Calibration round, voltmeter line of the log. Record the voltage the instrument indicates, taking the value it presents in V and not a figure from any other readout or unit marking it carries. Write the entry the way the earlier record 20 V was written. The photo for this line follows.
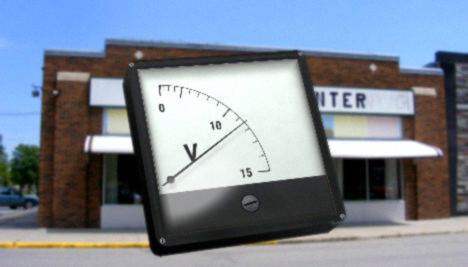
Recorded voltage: 11.5 V
